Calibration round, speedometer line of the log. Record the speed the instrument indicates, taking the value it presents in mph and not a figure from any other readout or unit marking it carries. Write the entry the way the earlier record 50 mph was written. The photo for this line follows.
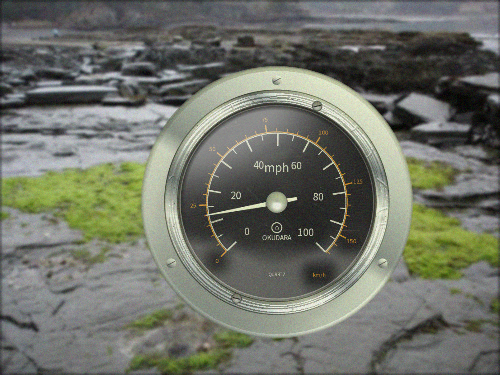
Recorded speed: 12.5 mph
